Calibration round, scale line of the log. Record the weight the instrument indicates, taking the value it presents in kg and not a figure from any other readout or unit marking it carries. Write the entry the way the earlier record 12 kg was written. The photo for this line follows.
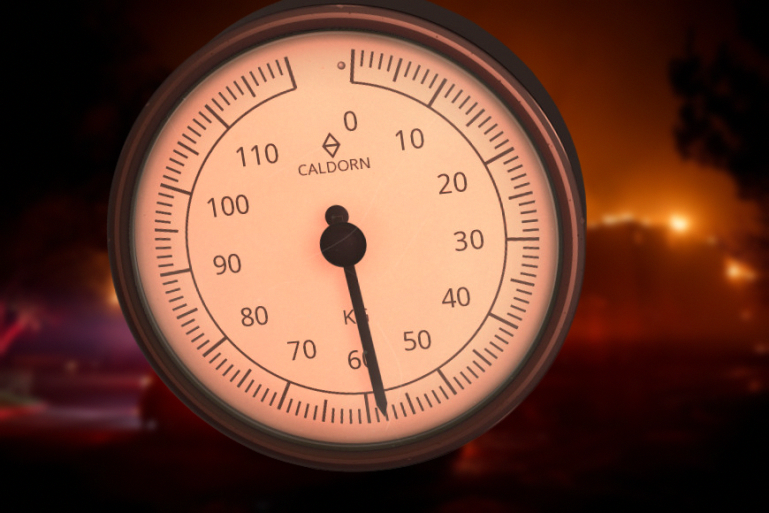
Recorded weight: 58 kg
